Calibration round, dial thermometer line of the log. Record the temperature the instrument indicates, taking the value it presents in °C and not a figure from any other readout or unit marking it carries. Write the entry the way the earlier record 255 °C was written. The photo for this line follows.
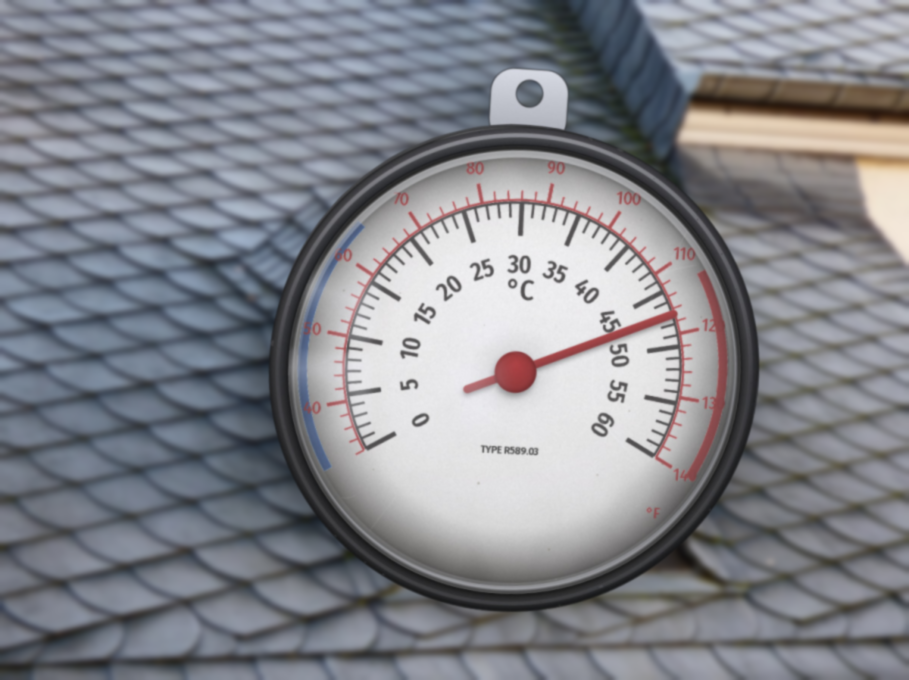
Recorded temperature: 47 °C
